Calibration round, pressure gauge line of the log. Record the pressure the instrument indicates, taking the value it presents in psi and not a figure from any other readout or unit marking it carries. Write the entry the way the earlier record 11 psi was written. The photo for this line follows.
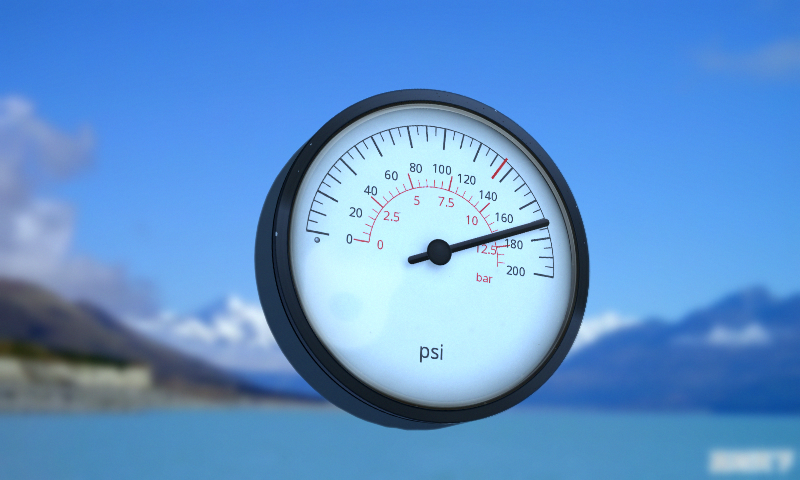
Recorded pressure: 172.5 psi
